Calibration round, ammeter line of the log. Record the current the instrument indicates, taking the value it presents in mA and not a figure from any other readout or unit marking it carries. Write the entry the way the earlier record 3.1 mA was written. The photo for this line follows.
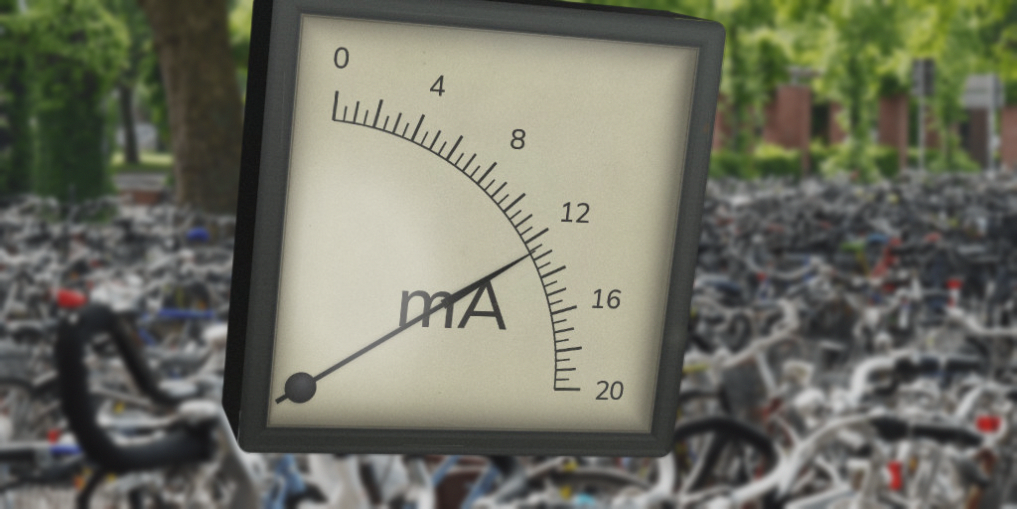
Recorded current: 12.5 mA
